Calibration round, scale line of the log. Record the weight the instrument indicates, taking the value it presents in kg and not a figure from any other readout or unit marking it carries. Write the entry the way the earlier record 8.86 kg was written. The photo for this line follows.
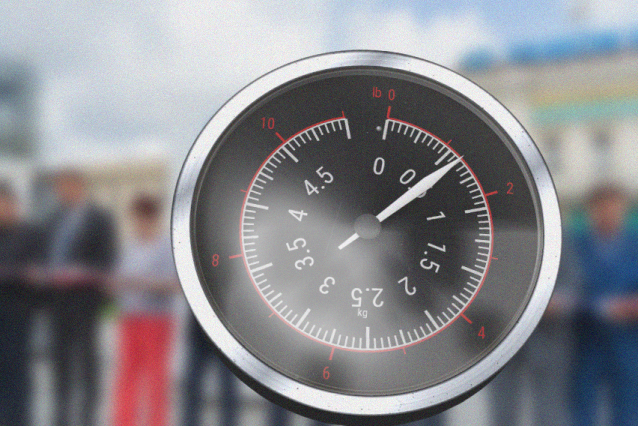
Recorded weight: 0.6 kg
